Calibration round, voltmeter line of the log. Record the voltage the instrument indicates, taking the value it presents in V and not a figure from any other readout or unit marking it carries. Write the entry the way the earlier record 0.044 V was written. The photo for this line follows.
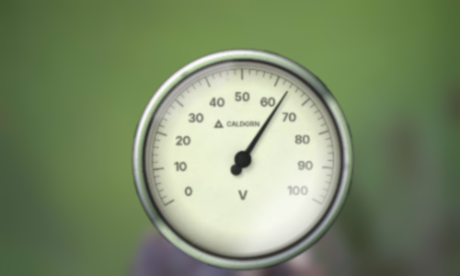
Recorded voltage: 64 V
